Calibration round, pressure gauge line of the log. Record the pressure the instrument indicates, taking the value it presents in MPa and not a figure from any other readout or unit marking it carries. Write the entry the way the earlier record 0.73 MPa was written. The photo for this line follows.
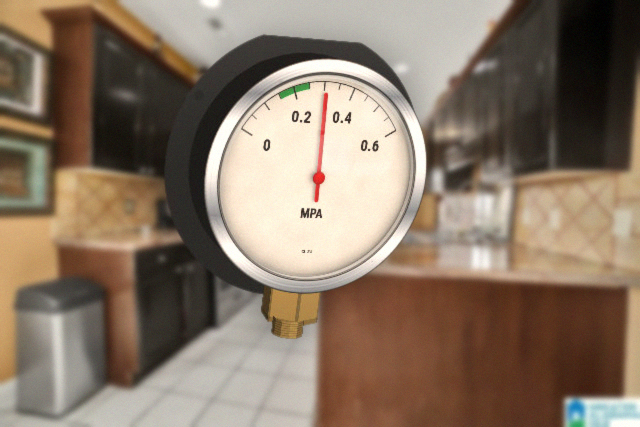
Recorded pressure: 0.3 MPa
